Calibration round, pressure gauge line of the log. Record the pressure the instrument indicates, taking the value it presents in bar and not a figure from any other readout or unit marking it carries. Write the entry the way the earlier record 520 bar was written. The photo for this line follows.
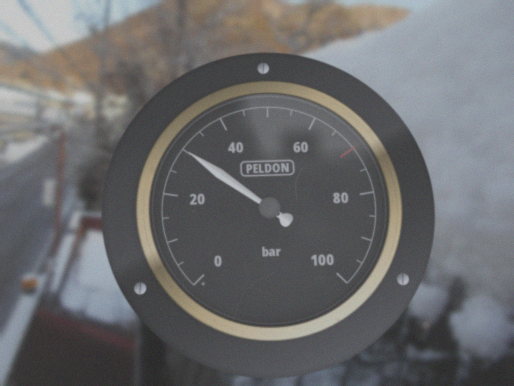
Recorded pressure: 30 bar
